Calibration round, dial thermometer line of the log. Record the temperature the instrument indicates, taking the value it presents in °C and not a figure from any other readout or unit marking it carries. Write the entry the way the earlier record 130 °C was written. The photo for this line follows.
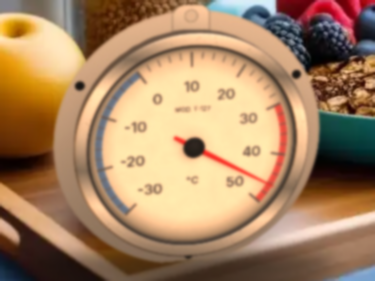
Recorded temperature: 46 °C
